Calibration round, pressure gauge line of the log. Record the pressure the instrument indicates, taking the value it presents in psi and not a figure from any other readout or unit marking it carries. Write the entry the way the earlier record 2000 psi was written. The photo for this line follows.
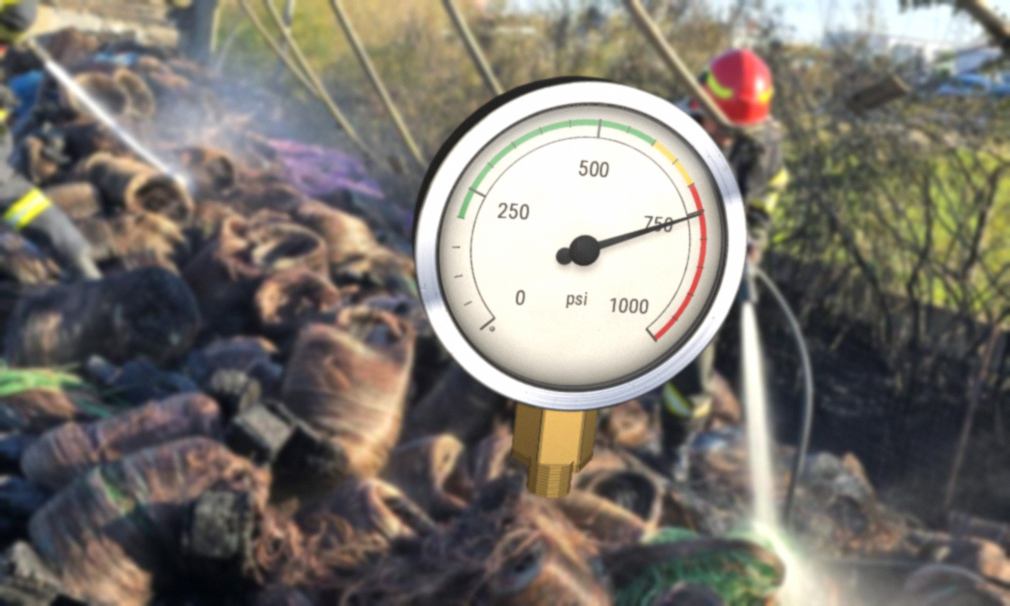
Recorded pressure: 750 psi
